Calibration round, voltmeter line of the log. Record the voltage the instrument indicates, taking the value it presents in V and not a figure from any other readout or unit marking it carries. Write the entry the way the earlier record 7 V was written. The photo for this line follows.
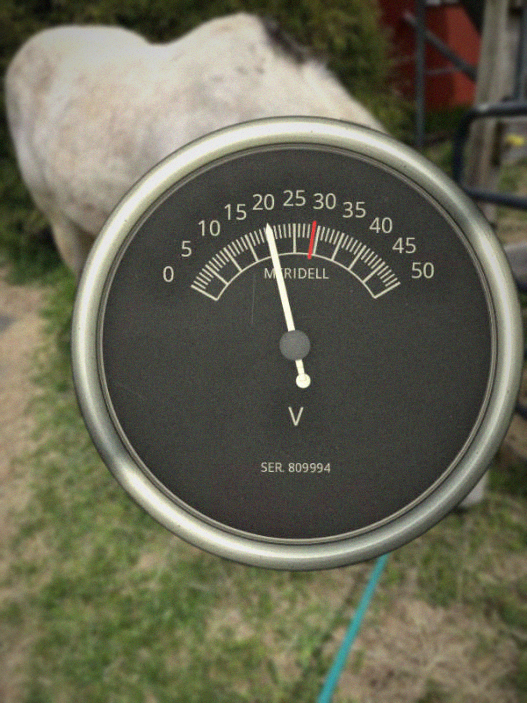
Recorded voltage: 20 V
